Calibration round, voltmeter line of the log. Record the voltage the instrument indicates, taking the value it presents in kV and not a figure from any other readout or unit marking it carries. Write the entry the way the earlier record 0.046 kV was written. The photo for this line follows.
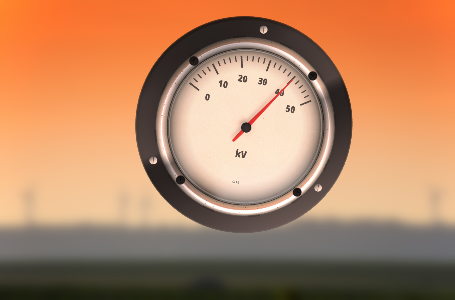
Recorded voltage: 40 kV
